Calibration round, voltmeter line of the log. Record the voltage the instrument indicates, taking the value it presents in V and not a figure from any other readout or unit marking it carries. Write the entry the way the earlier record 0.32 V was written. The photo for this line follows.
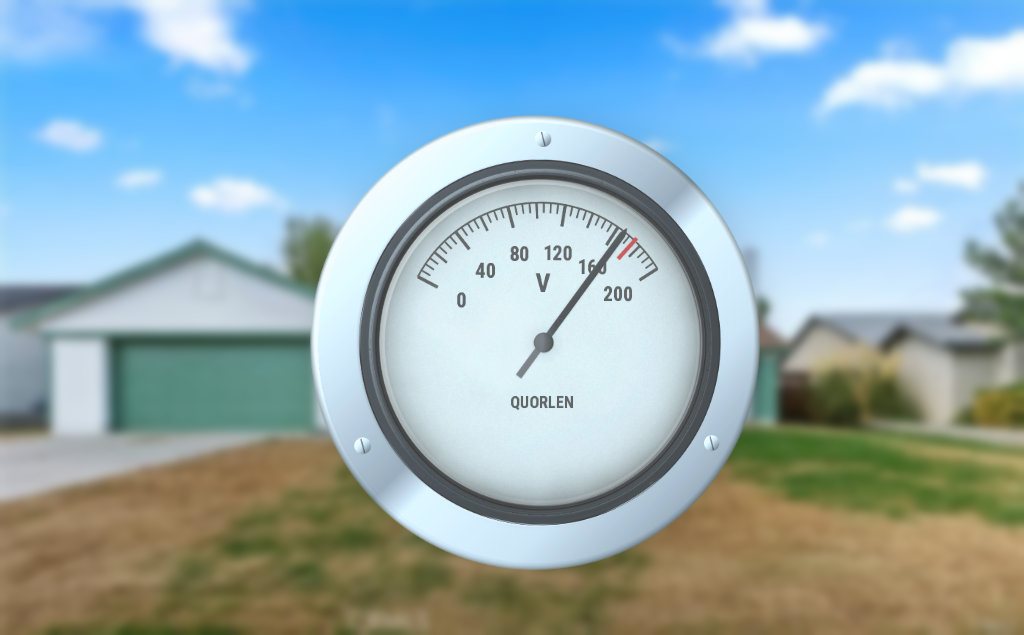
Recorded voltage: 165 V
